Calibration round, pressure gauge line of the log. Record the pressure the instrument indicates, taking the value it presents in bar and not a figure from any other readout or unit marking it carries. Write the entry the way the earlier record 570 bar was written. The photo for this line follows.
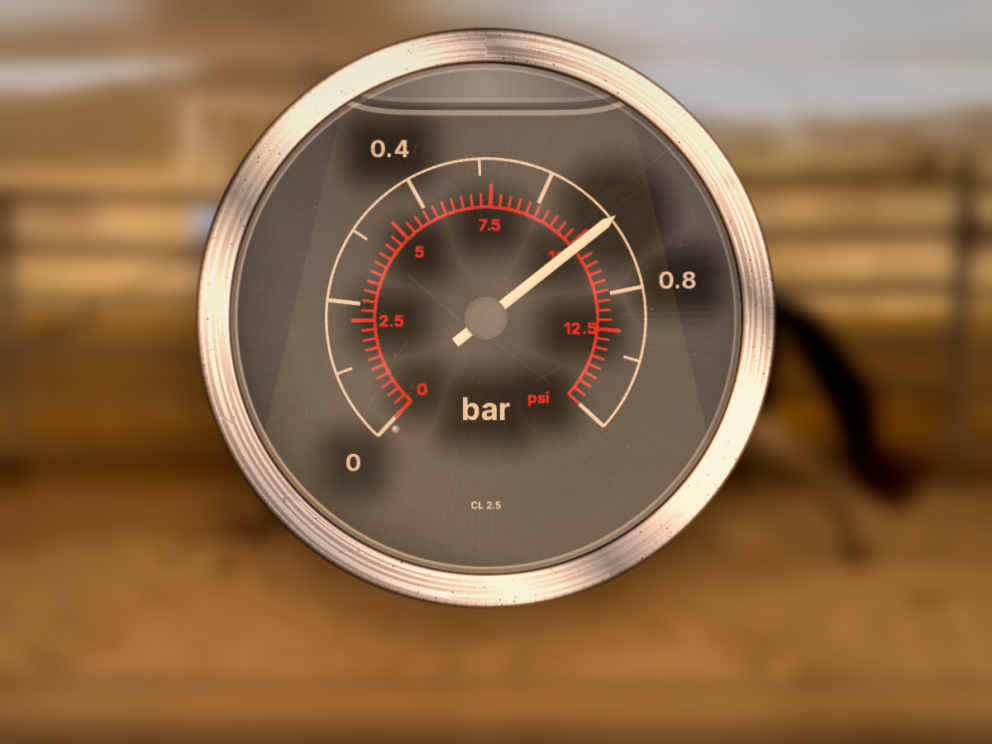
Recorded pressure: 0.7 bar
